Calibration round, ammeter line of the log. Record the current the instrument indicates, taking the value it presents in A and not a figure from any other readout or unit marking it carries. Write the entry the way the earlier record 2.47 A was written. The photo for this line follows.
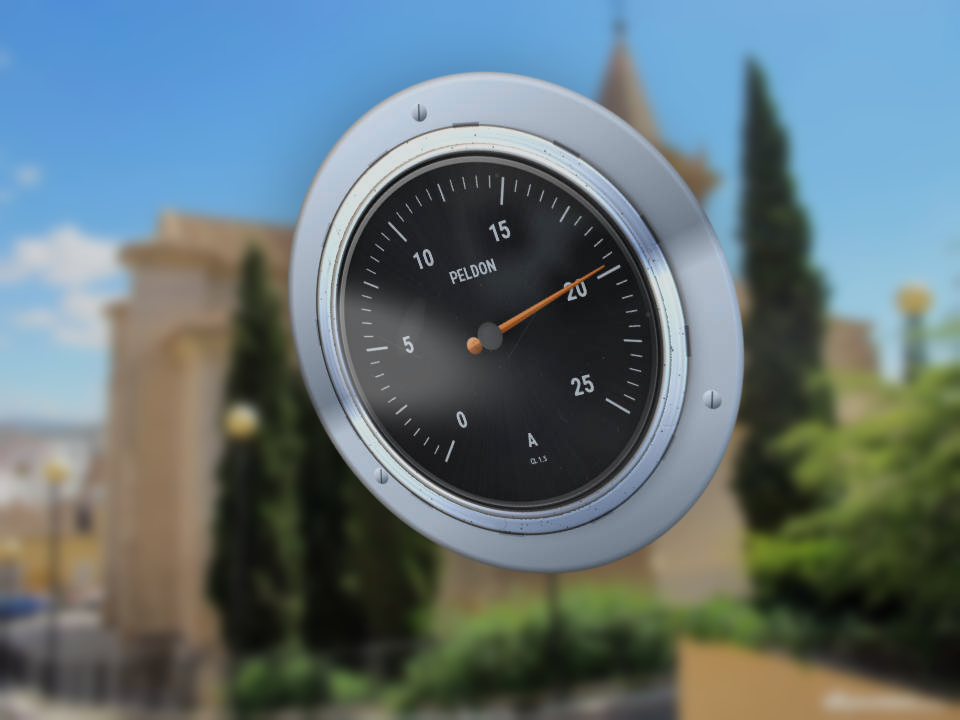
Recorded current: 19.75 A
